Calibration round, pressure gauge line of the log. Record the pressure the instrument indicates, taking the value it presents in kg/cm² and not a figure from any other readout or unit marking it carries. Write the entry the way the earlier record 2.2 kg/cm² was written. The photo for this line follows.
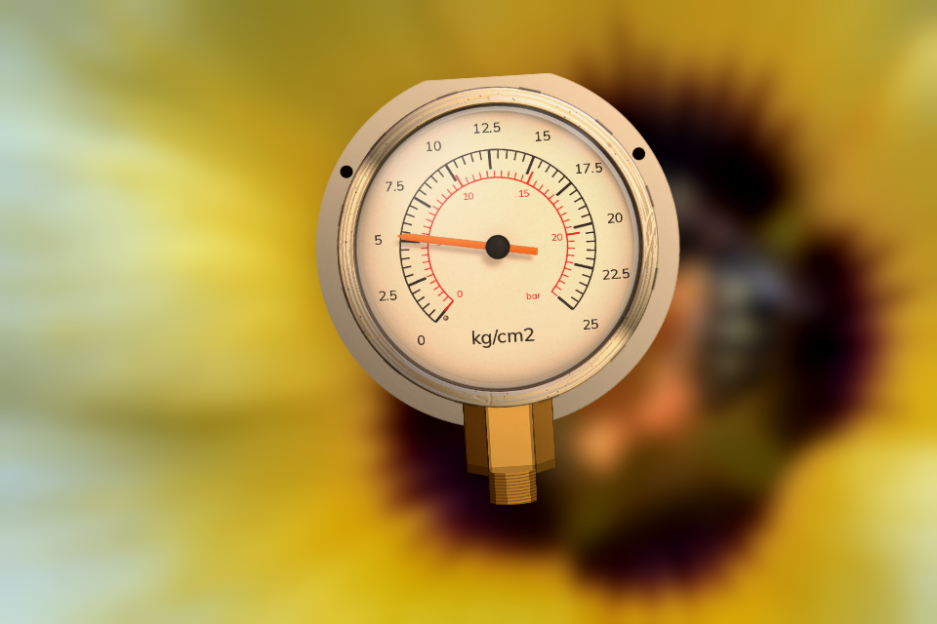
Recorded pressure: 5.25 kg/cm²
